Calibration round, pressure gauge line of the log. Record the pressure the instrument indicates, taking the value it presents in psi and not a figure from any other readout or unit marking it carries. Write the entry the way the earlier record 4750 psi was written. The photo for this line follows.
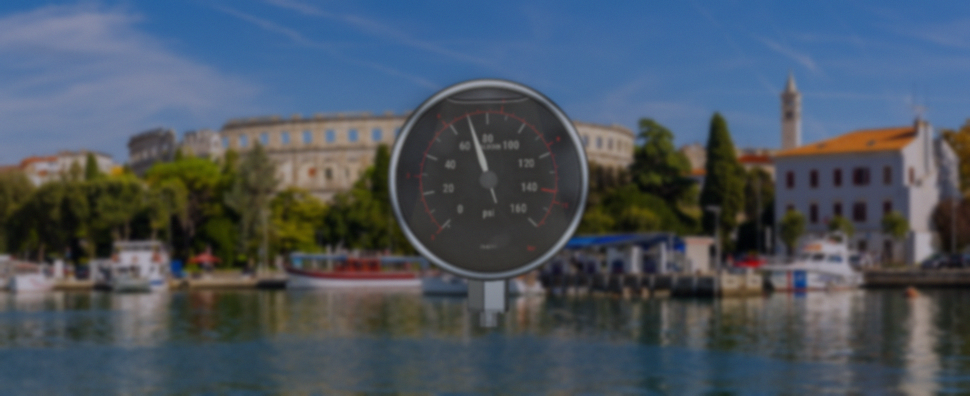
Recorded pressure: 70 psi
